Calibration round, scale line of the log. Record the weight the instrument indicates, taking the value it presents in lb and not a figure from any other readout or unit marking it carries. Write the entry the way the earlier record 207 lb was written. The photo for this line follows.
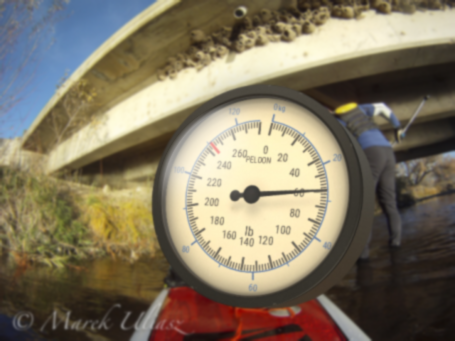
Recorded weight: 60 lb
